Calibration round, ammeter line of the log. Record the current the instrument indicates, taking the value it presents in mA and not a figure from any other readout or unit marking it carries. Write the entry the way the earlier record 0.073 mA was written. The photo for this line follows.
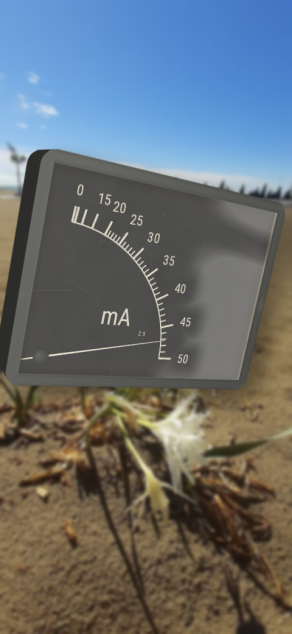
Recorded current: 47 mA
